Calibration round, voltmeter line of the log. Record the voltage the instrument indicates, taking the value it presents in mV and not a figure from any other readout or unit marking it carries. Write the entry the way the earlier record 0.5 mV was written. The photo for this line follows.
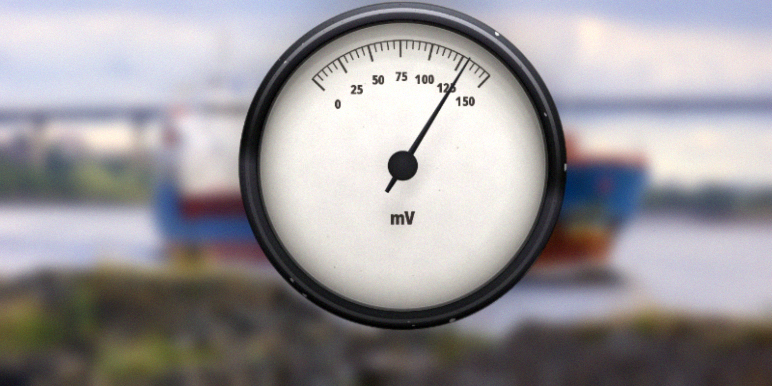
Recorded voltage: 130 mV
